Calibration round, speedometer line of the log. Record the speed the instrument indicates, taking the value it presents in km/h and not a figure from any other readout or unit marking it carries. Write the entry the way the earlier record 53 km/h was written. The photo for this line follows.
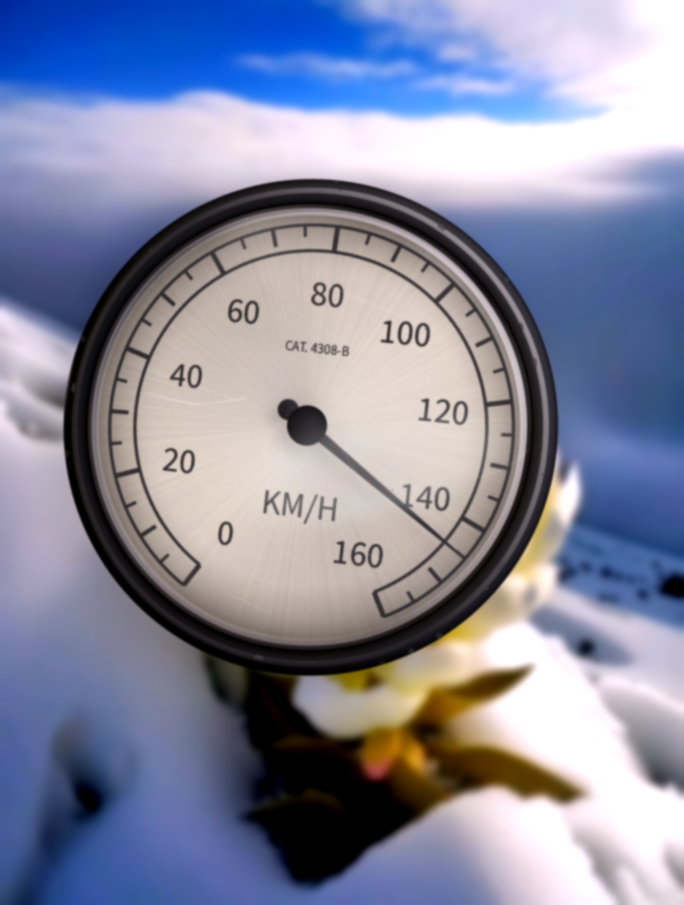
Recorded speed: 145 km/h
